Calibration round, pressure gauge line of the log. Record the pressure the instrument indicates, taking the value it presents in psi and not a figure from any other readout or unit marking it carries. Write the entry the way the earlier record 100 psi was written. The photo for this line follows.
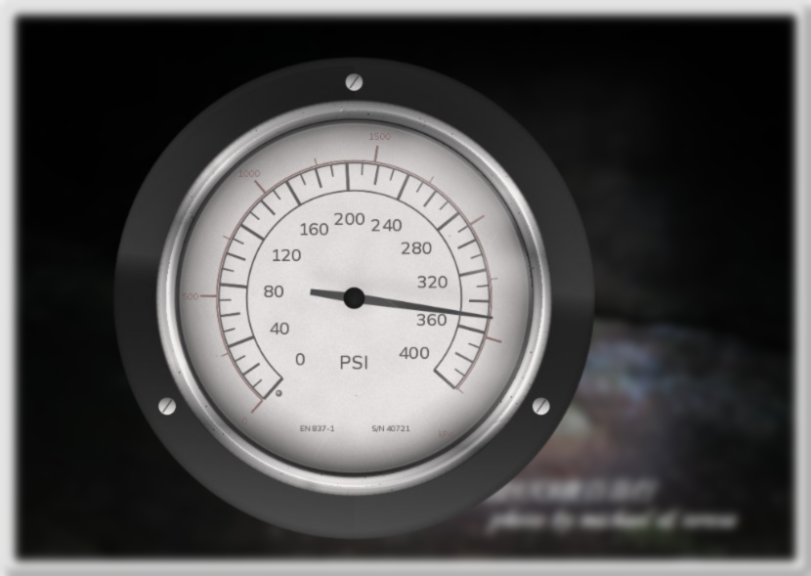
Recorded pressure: 350 psi
